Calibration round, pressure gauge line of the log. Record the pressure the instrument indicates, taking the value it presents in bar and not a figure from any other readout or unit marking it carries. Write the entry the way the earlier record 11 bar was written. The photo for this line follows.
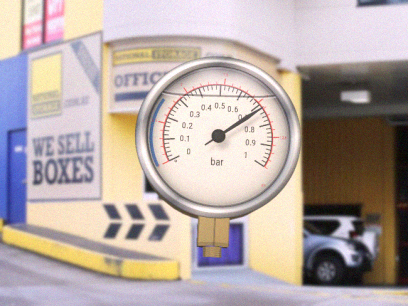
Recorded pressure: 0.72 bar
